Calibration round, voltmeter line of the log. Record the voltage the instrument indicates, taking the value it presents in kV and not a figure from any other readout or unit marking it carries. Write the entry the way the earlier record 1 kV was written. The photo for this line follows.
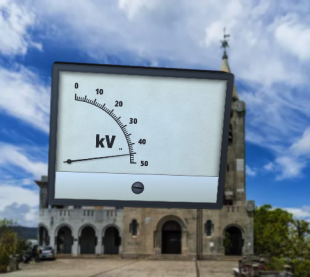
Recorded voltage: 45 kV
